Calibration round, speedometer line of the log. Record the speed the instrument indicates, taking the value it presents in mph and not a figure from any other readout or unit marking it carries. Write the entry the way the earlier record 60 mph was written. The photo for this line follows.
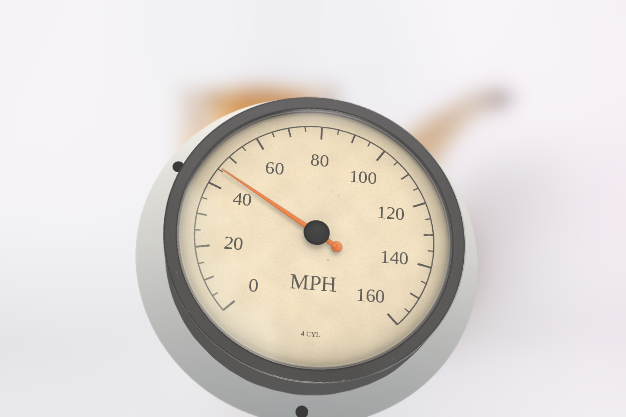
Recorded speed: 45 mph
